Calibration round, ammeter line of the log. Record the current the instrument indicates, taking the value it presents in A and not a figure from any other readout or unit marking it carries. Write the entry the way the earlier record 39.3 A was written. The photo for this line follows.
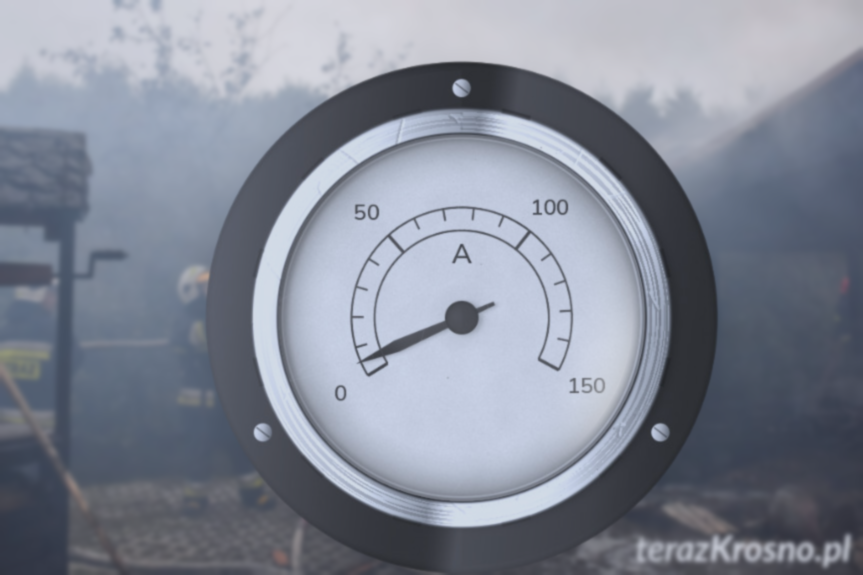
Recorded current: 5 A
